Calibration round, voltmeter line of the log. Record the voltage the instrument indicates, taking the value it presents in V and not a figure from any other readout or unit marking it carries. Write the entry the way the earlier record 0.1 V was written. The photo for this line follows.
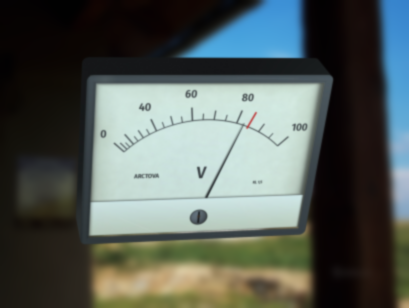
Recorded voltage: 82.5 V
